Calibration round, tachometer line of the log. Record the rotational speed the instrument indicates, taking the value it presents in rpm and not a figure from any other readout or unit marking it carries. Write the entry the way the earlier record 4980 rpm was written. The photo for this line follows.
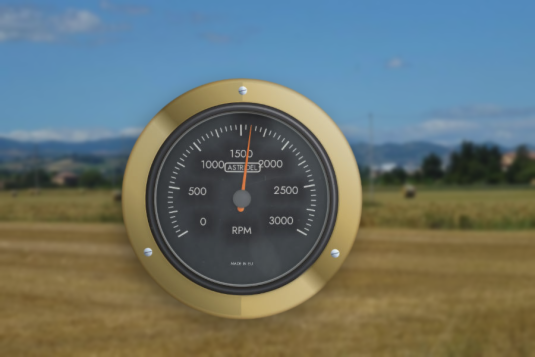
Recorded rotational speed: 1600 rpm
